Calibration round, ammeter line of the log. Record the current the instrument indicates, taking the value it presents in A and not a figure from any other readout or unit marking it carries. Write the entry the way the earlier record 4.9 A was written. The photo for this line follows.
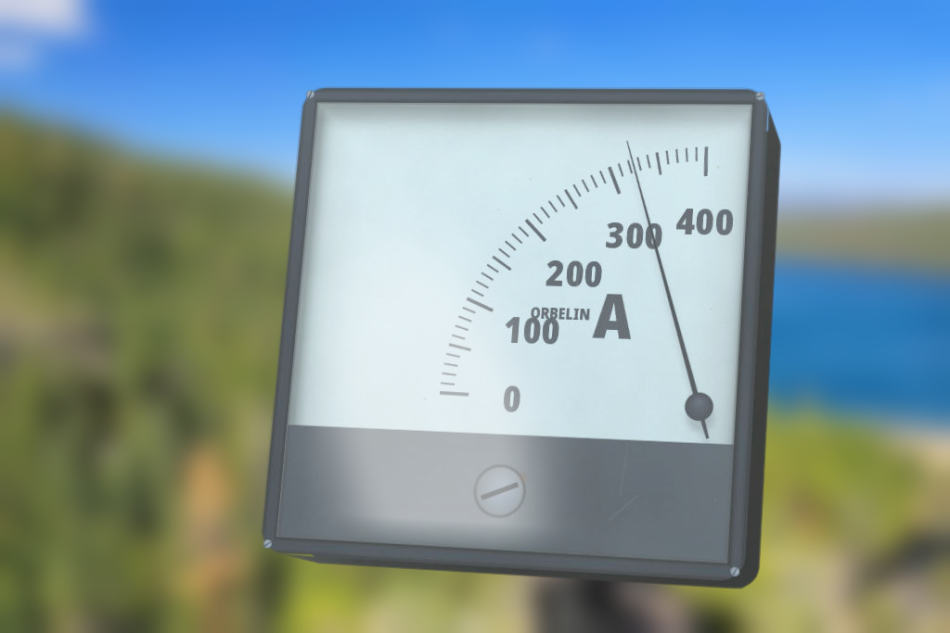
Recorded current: 325 A
